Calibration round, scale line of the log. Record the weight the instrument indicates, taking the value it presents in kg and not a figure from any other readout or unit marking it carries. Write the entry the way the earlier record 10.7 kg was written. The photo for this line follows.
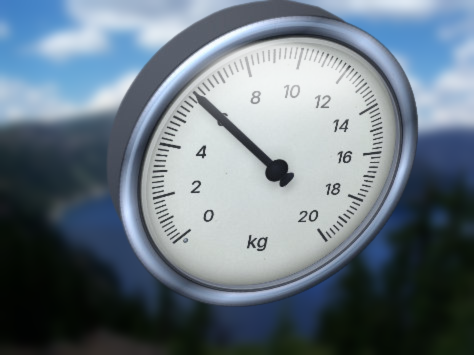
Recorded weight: 6 kg
